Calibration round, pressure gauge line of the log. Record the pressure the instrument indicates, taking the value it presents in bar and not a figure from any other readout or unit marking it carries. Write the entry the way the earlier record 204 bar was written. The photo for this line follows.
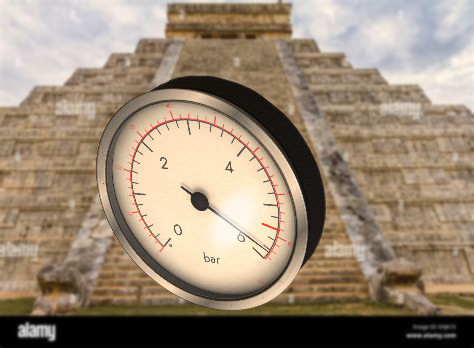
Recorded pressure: 5.8 bar
